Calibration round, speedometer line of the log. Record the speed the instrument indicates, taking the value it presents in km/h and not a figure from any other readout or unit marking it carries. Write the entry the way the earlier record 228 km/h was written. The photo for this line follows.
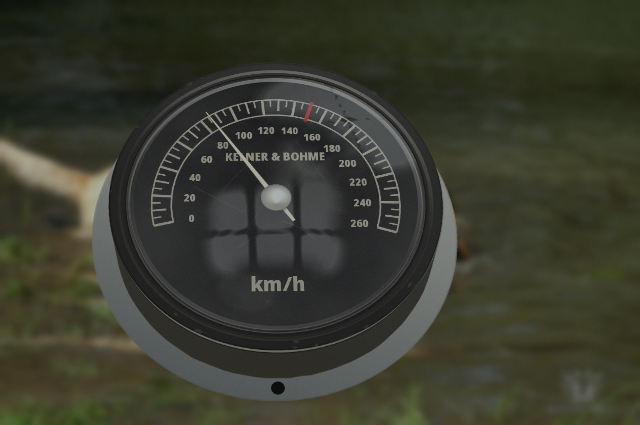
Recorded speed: 85 km/h
